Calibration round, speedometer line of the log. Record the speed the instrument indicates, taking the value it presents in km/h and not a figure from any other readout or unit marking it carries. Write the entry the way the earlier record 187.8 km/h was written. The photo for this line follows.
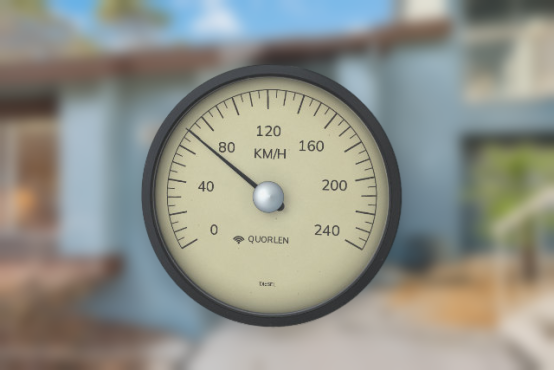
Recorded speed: 70 km/h
